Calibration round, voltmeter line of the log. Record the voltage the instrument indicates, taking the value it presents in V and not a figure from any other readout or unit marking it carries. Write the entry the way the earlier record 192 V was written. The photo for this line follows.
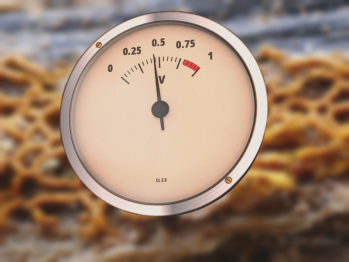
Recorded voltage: 0.45 V
